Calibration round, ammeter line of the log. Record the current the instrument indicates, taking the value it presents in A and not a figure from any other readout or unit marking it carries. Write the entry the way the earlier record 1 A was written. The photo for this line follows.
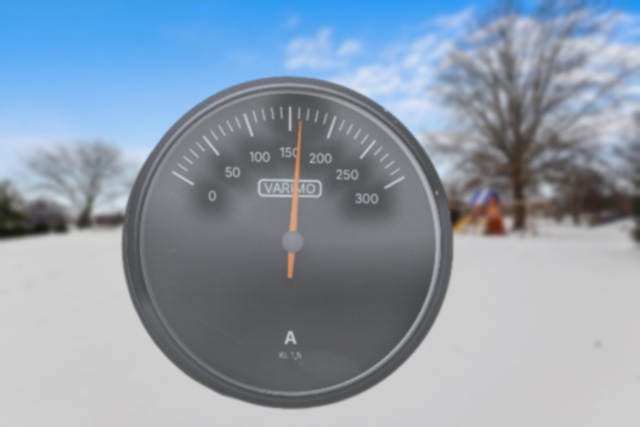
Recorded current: 160 A
